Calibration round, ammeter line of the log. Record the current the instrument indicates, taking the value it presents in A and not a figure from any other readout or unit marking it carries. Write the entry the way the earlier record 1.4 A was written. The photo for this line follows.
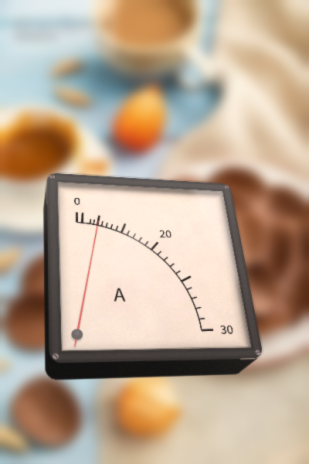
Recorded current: 10 A
